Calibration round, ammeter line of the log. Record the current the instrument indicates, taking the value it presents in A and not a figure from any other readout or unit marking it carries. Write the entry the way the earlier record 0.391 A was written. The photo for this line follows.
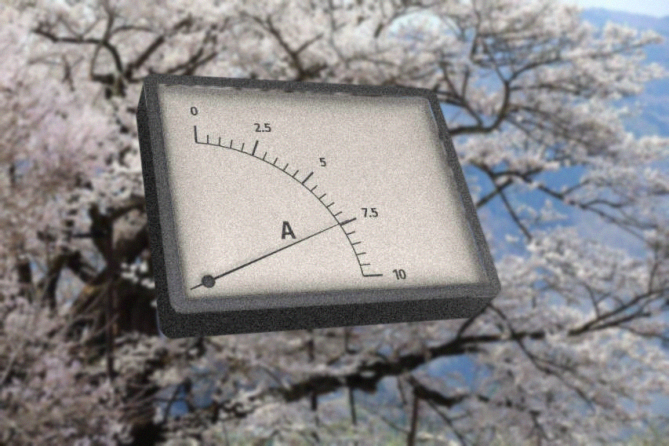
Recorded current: 7.5 A
